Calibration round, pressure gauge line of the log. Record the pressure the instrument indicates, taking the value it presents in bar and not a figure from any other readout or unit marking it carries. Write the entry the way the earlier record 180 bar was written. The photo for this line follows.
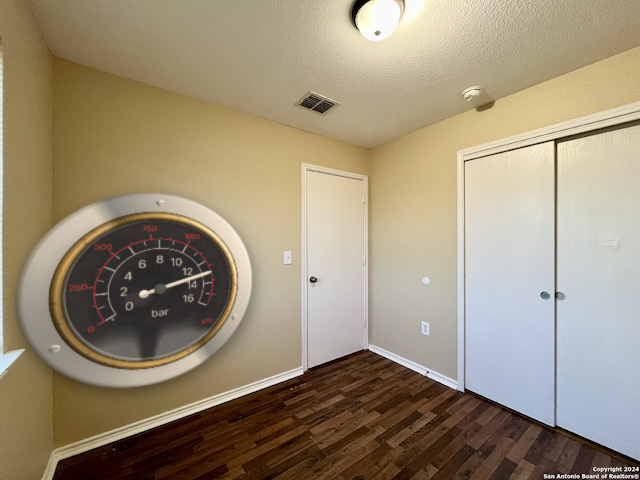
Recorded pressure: 13 bar
